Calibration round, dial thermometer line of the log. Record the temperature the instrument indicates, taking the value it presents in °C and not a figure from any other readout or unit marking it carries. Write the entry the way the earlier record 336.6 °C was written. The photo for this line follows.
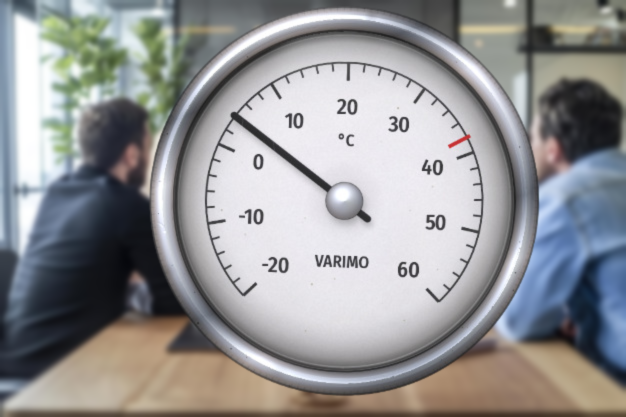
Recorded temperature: 4 °C
